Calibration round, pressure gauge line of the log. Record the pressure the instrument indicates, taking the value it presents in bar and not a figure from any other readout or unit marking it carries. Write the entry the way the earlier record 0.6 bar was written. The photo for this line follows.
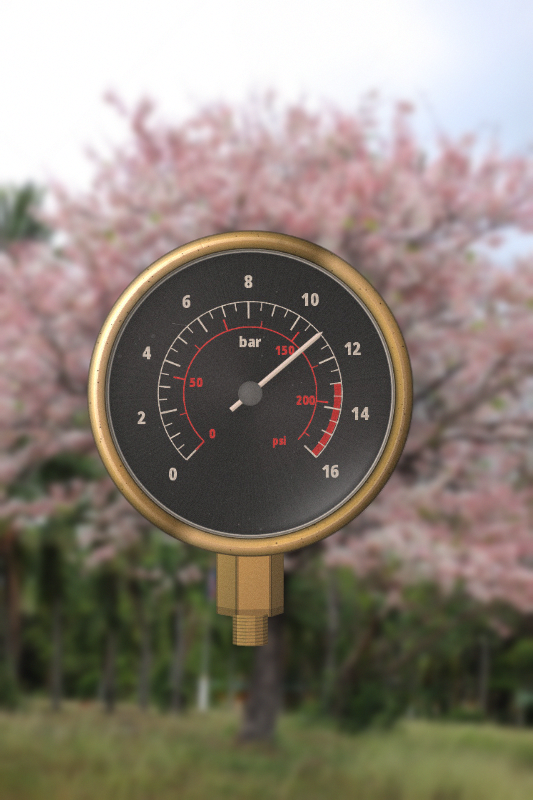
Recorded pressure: 11 bar
